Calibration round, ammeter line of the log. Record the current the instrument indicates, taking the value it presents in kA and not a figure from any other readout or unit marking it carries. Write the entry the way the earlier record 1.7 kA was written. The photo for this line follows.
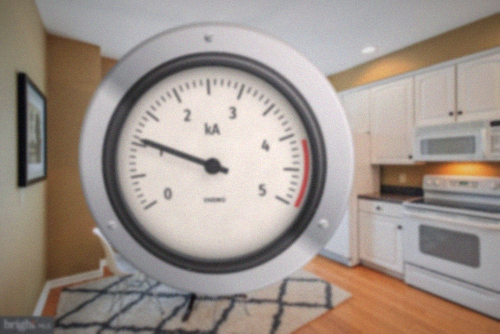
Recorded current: 1.1 kA
